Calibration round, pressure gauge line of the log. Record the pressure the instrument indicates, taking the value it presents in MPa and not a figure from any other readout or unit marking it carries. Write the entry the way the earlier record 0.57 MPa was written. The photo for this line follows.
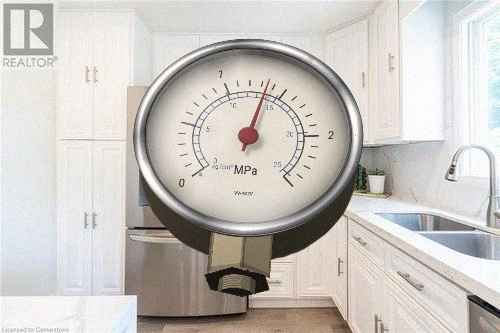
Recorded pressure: 1.35 MPa
